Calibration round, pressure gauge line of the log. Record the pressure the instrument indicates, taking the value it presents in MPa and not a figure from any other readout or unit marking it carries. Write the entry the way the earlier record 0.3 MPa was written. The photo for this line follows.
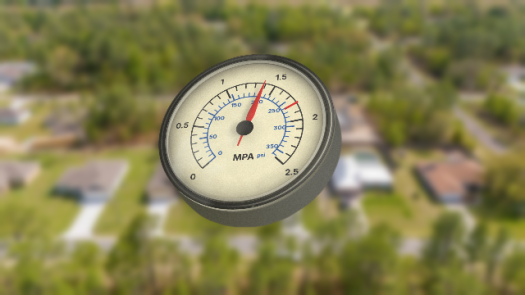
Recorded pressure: 1.4 MPa
